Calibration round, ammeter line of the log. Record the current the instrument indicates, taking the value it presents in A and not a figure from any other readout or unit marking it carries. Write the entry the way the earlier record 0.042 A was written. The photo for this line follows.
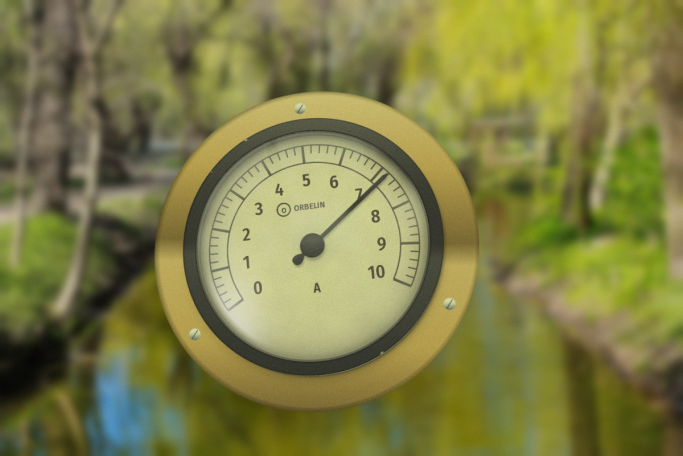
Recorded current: 7.2 A
